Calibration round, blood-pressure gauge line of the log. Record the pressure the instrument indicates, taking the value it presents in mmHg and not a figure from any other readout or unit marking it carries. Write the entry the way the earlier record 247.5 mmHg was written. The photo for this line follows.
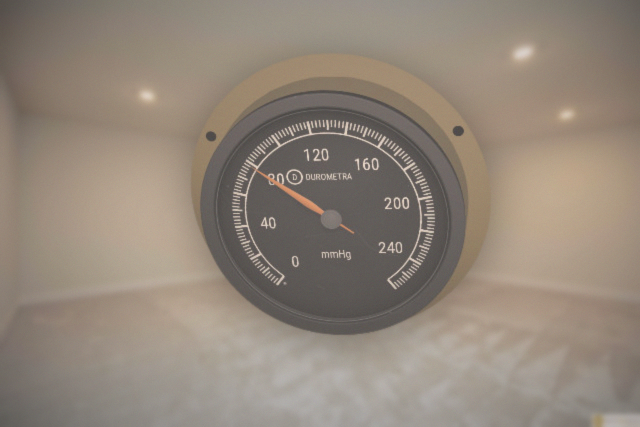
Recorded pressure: 80 mmHg
